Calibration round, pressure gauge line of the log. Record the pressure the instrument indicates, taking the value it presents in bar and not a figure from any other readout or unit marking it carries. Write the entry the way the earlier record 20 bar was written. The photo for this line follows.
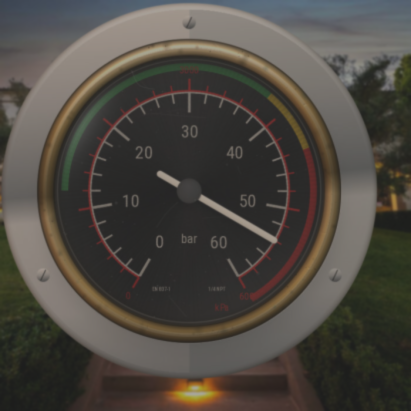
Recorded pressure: 54 bar
